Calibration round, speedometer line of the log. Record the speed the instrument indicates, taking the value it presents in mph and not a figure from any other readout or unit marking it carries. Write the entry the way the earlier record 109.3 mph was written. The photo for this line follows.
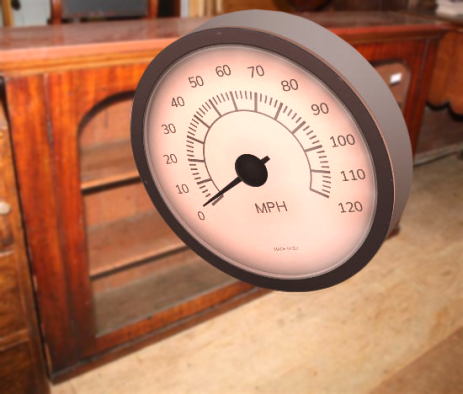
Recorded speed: 2 mph
